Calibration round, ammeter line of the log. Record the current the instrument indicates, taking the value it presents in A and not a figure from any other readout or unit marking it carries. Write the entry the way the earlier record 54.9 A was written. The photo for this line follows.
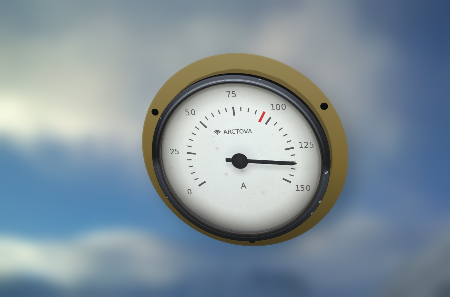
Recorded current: 135 A
